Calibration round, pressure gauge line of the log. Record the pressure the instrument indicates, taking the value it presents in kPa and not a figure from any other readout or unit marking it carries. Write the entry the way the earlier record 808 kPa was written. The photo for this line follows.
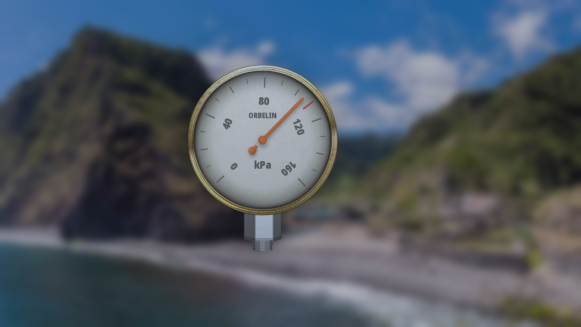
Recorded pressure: 105 kPa
